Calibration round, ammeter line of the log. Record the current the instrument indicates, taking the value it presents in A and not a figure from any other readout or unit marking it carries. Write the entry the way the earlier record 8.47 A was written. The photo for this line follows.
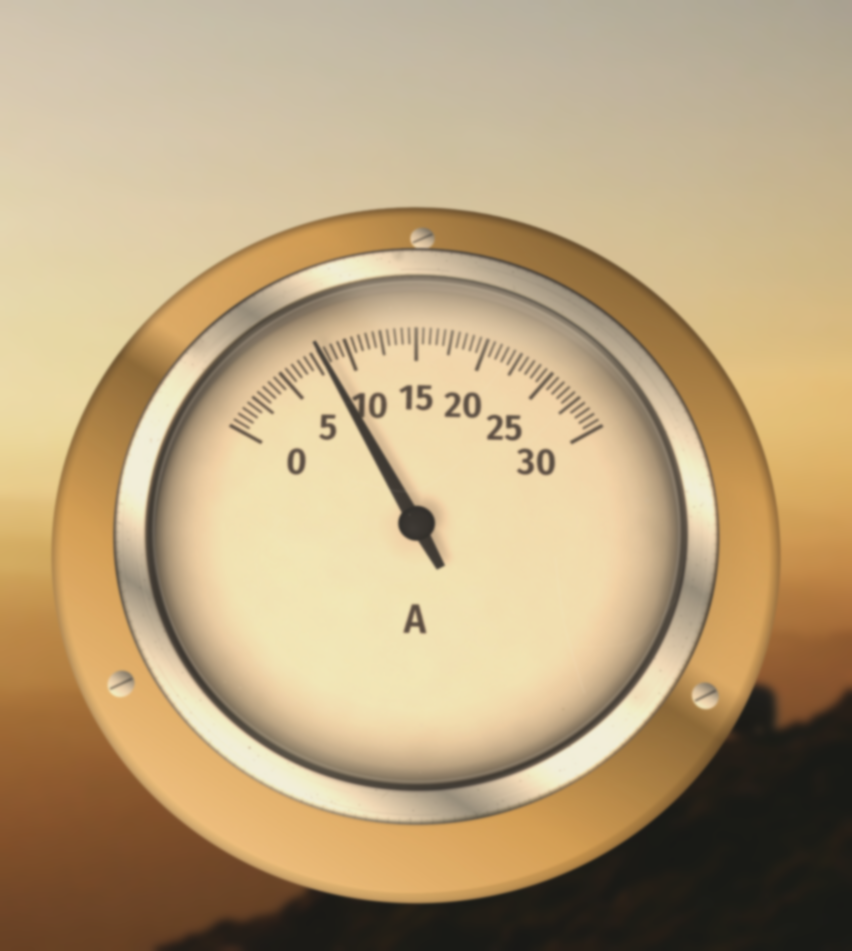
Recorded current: 8 A
